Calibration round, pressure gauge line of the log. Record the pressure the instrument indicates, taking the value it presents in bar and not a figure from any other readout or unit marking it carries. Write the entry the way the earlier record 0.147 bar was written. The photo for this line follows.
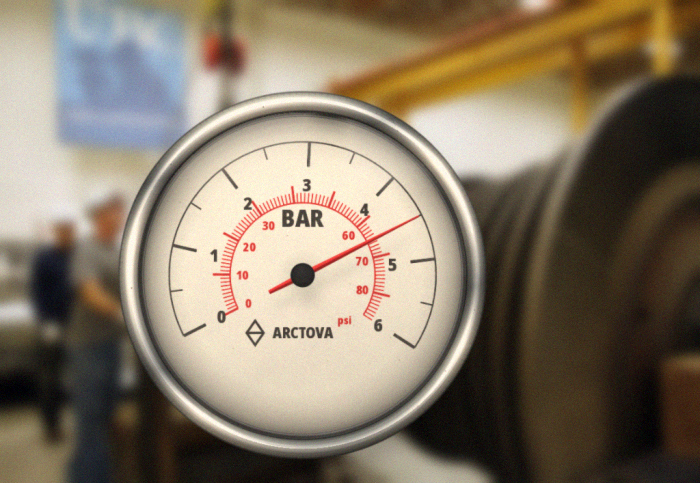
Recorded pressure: 4.5 bar
